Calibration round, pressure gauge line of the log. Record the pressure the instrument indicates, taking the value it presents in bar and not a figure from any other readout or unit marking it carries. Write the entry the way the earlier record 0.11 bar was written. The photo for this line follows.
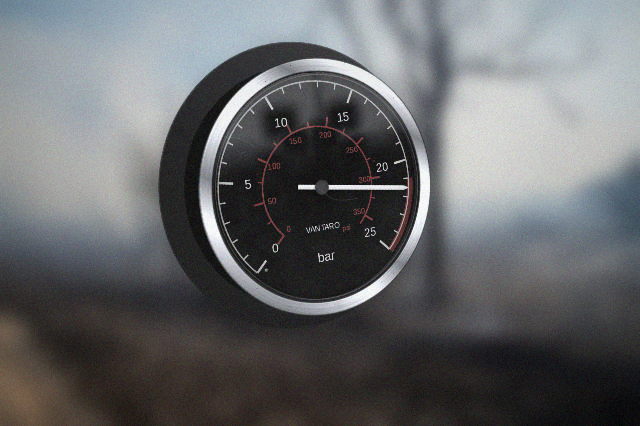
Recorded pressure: 21.5 bar
